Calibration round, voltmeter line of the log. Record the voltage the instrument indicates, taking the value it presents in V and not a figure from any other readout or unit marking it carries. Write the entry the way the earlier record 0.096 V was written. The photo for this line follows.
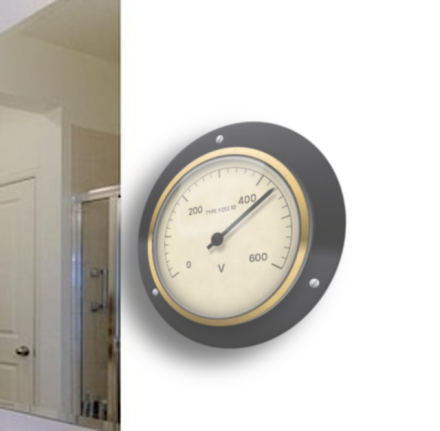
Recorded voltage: 440 V
